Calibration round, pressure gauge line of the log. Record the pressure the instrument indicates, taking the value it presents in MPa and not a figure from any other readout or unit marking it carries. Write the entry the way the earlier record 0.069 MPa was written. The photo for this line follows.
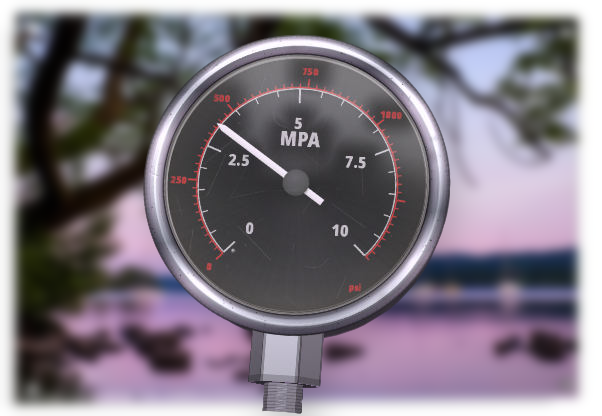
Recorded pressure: 3 MPa
